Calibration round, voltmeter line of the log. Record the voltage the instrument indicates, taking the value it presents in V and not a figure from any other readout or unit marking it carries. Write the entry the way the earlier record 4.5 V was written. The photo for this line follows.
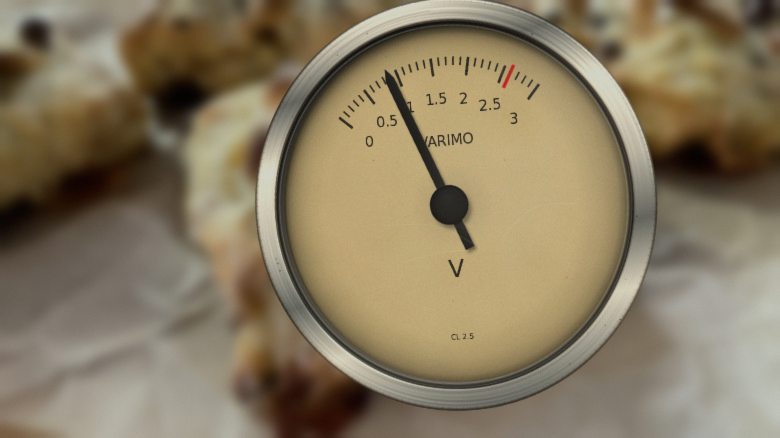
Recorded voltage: 0.9 V
